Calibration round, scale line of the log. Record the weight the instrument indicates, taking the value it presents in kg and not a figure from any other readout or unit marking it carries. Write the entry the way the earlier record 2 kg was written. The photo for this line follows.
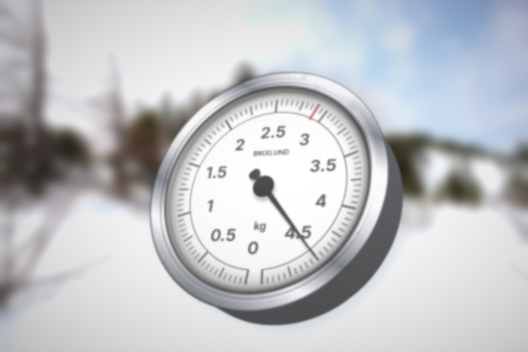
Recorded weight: 4.5 kg
